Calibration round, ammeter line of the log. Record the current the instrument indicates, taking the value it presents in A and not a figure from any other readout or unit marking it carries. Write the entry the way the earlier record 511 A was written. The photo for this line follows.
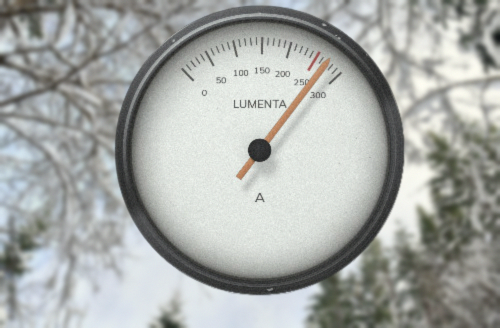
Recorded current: 270 A
